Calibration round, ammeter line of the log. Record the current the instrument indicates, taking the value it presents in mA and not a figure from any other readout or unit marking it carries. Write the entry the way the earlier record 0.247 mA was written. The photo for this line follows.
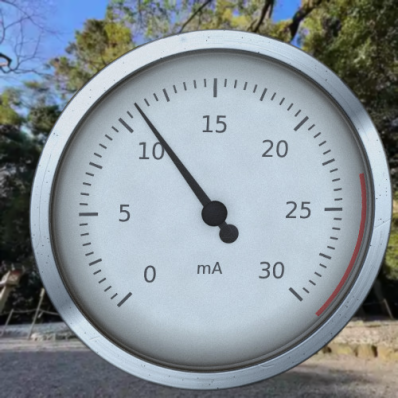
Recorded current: 11 mA
